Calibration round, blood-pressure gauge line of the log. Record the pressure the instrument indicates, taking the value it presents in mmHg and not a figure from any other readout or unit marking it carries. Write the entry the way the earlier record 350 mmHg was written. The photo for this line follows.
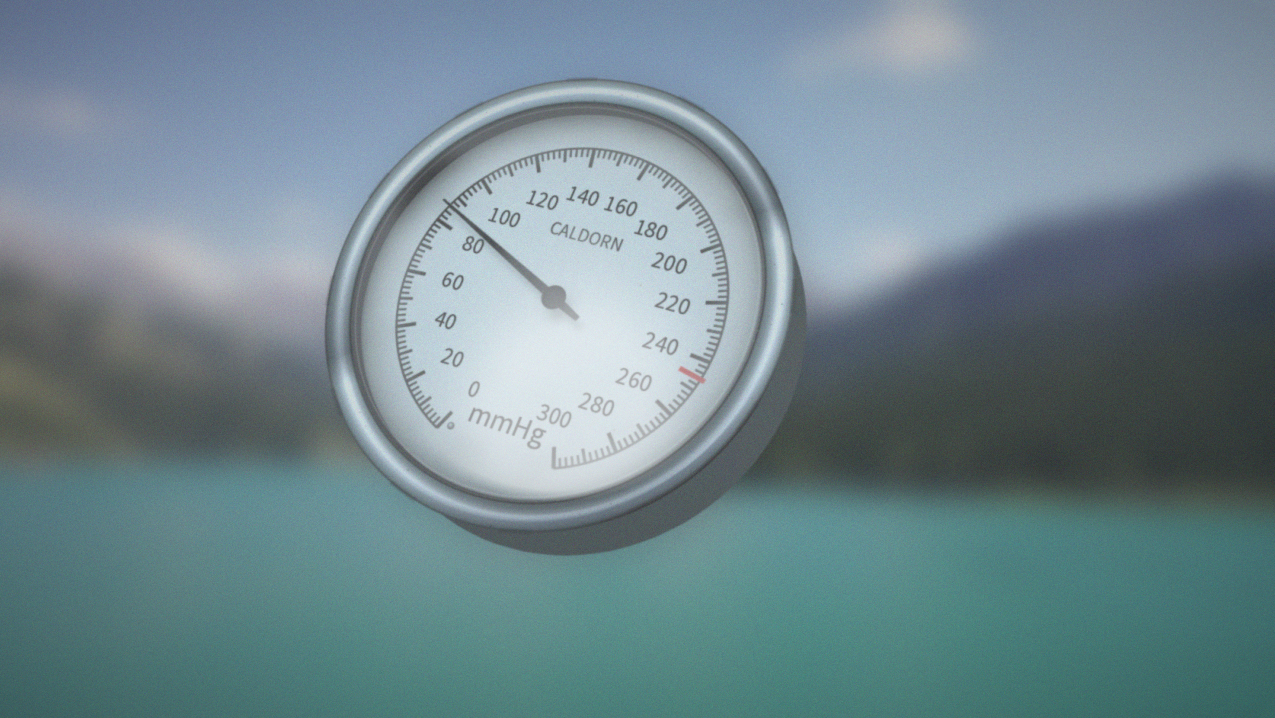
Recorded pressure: 86 mmHg
